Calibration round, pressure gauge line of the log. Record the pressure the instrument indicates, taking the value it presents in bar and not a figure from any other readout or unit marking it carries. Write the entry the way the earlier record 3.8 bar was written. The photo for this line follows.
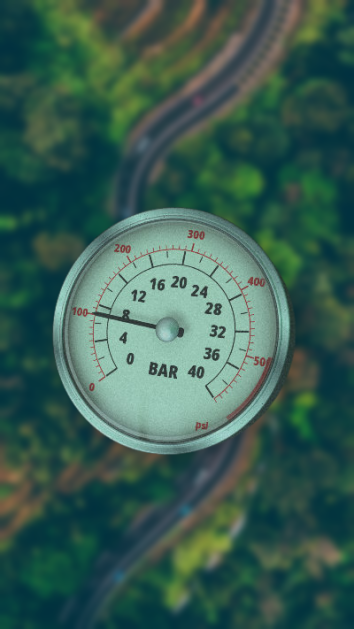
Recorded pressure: 7 bar
